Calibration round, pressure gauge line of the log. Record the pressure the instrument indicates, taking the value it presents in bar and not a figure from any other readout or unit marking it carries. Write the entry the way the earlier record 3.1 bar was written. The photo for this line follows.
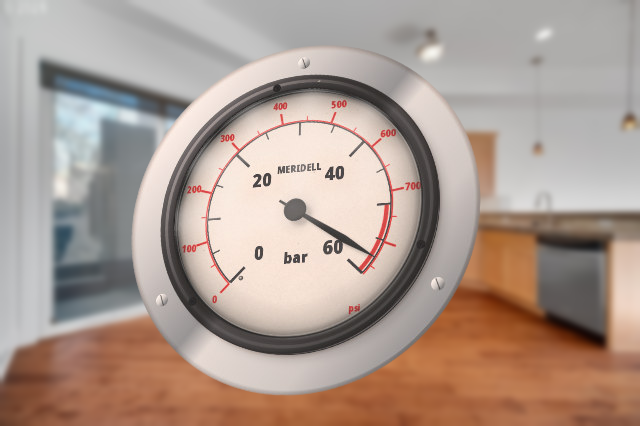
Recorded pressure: 57.5 bar
